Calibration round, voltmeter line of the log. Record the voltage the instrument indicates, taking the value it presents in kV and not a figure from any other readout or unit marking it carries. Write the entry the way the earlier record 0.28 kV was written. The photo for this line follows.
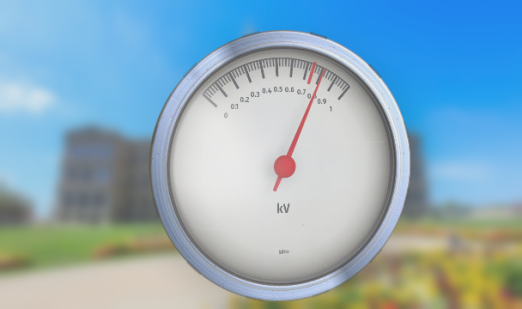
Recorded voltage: 0.8 kV
